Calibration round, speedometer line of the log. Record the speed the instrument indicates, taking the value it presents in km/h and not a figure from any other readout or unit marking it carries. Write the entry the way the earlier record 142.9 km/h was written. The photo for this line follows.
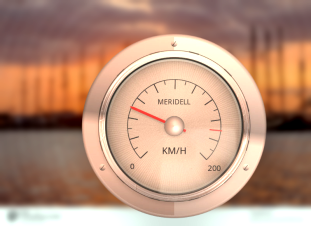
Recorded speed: 50 km/h
